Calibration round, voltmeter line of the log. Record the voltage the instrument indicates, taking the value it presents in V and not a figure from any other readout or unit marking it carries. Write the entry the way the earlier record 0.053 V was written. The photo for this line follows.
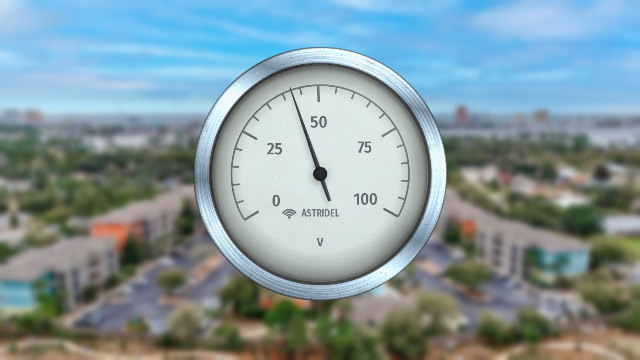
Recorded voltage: 42.5 V
